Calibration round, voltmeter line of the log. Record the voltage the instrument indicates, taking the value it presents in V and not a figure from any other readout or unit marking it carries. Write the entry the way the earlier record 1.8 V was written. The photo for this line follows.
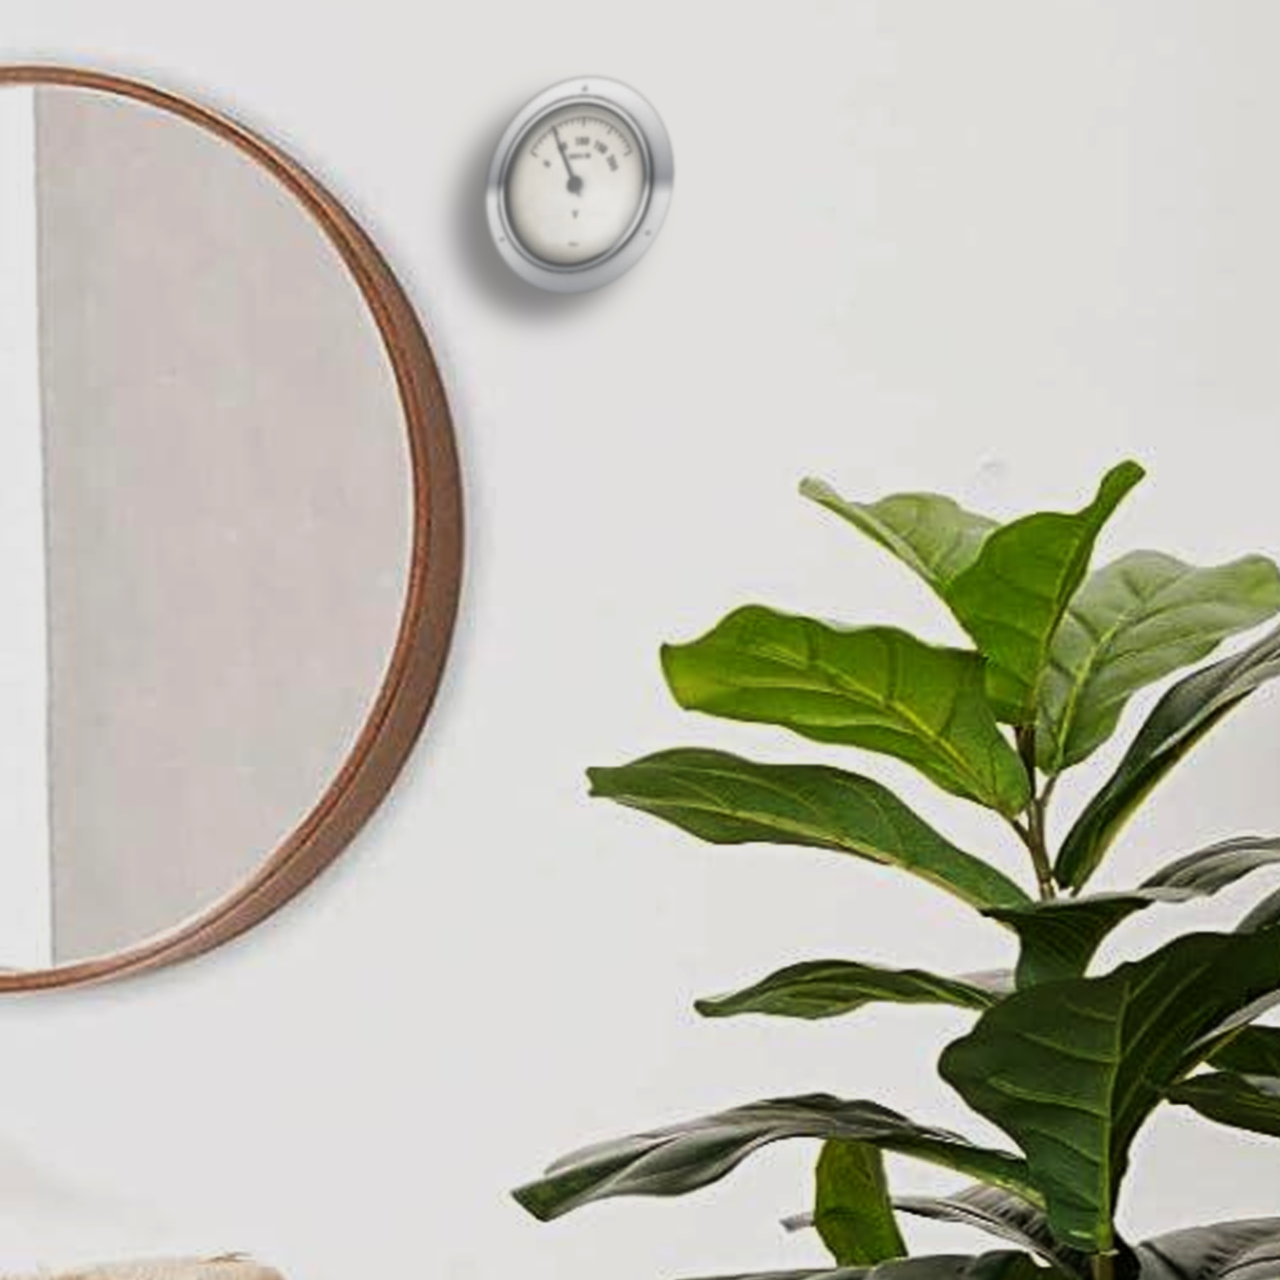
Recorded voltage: 50 V
